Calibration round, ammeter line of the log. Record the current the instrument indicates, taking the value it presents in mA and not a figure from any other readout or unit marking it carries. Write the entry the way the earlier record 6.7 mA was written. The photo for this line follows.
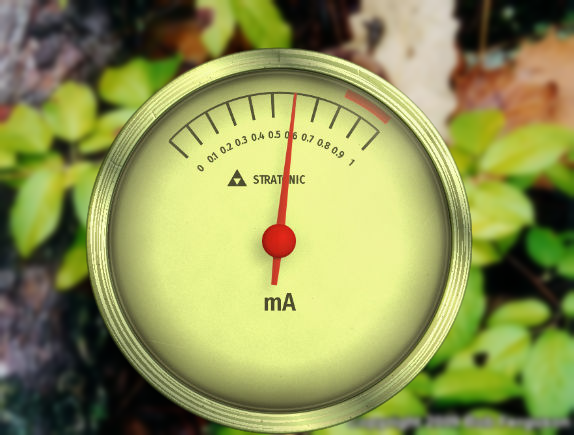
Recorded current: 0.6 mA
